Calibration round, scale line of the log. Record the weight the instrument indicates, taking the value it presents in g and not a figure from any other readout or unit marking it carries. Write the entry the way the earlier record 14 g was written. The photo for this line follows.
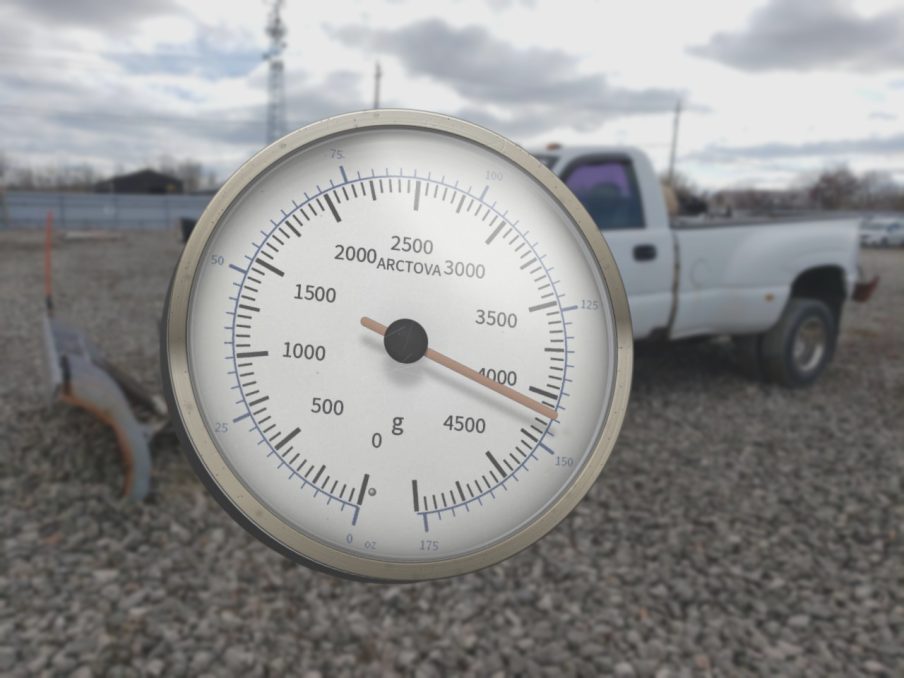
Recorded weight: 4100 g
